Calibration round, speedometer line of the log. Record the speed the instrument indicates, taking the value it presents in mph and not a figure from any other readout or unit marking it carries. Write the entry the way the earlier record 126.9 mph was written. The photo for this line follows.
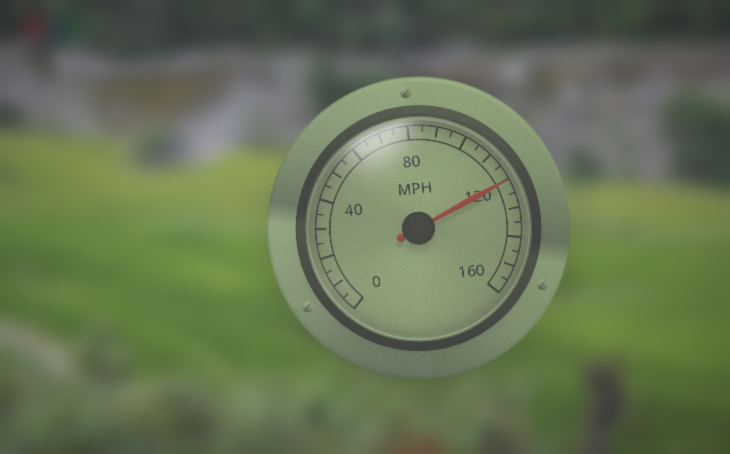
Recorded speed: 120 mph
